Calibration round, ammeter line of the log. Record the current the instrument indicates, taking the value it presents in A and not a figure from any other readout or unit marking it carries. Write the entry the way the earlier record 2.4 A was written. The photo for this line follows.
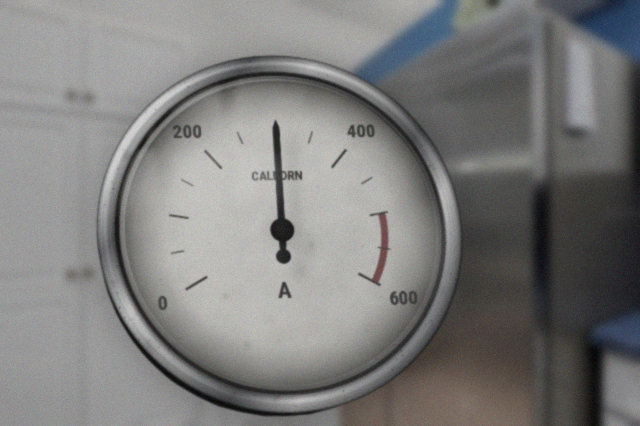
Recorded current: 300 A
